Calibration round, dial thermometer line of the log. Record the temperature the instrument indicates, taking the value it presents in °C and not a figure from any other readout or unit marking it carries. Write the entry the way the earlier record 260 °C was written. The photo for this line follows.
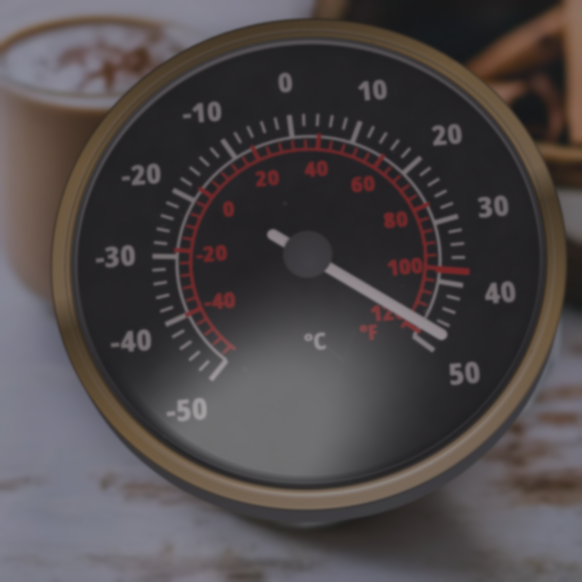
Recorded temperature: 48 °C
